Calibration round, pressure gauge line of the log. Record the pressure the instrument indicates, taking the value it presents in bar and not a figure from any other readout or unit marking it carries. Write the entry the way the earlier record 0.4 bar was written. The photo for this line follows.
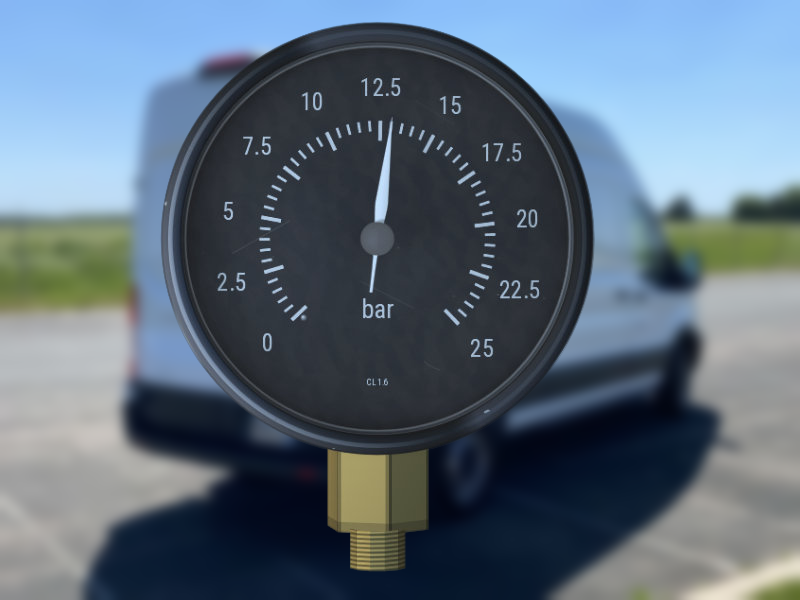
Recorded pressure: 13 bar
